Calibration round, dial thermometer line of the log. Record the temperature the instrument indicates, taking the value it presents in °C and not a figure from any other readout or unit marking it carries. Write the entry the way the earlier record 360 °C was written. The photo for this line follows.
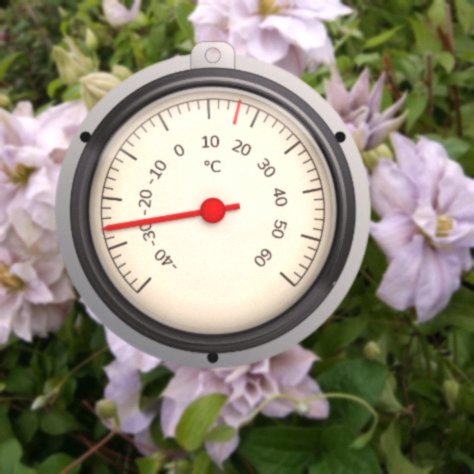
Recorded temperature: -26 °C
